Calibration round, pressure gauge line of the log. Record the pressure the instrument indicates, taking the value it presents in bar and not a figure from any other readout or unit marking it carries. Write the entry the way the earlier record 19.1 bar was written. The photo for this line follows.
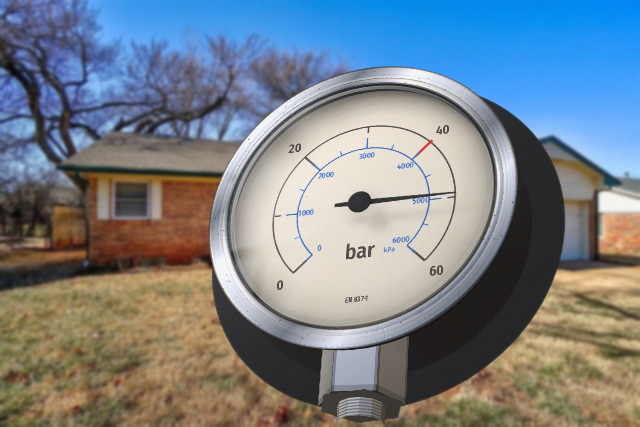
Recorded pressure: 50 bar
